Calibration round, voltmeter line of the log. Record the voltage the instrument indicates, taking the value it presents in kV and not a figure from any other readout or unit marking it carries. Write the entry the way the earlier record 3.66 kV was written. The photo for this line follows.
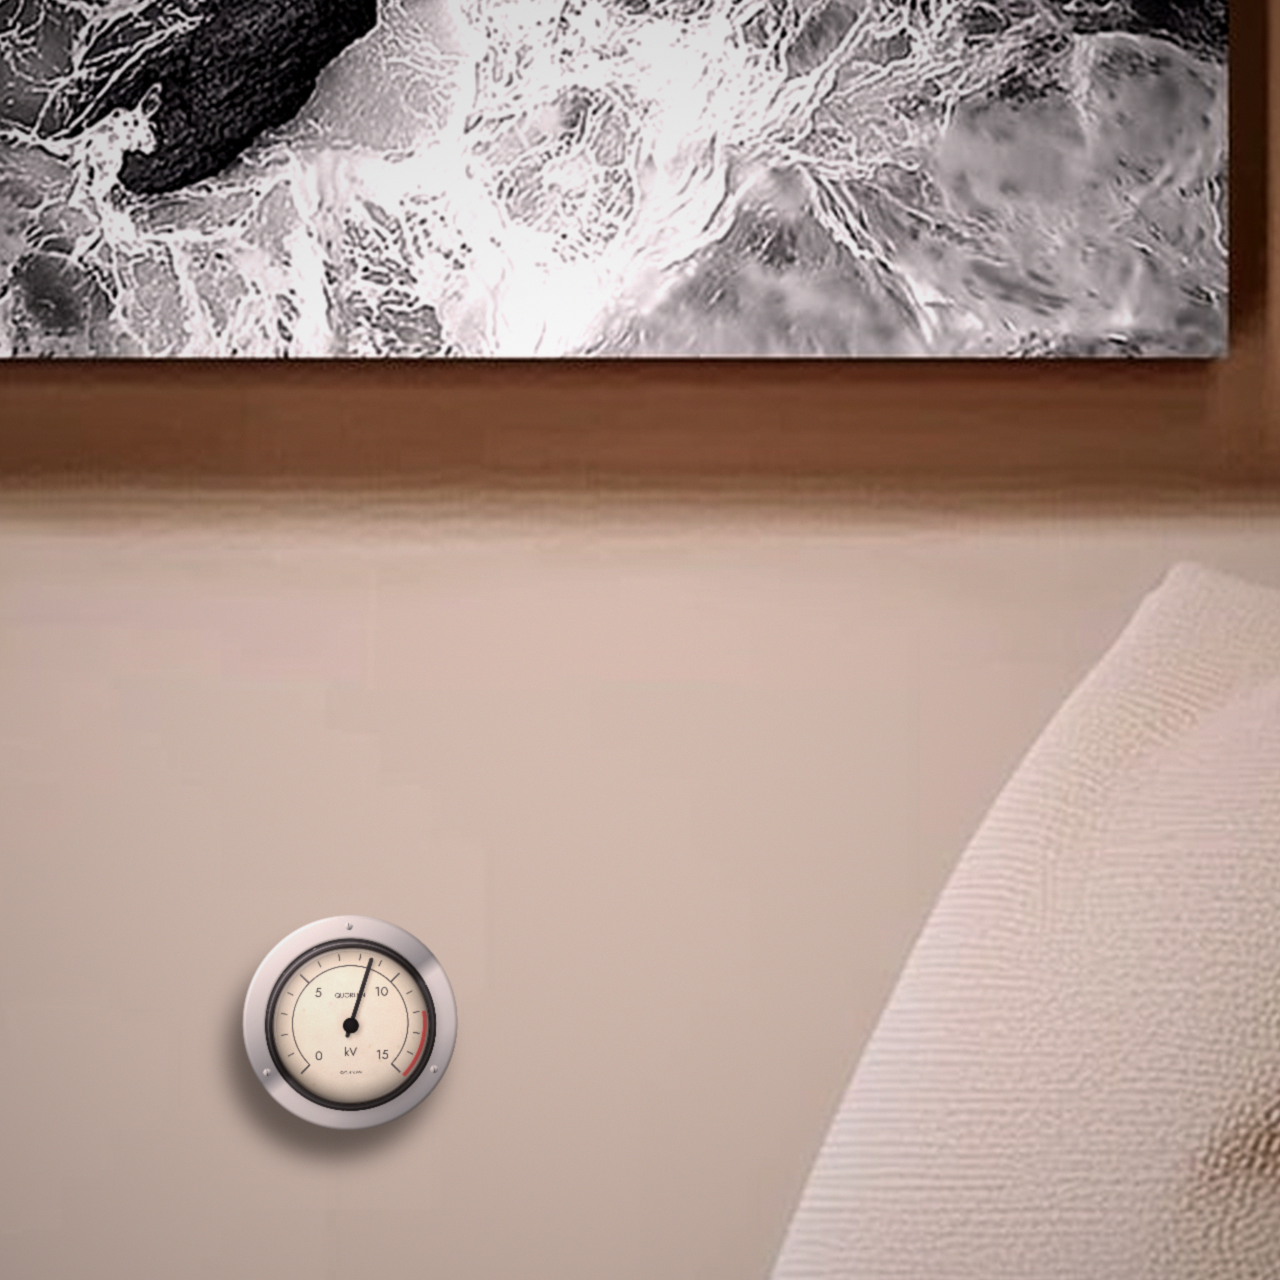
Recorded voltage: 8.5 kV
